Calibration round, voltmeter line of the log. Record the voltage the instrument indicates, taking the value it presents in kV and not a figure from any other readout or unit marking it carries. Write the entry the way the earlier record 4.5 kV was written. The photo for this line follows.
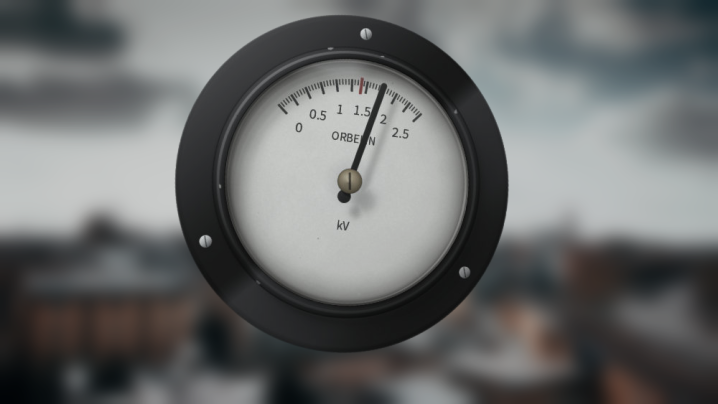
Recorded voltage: 1.75 kV
